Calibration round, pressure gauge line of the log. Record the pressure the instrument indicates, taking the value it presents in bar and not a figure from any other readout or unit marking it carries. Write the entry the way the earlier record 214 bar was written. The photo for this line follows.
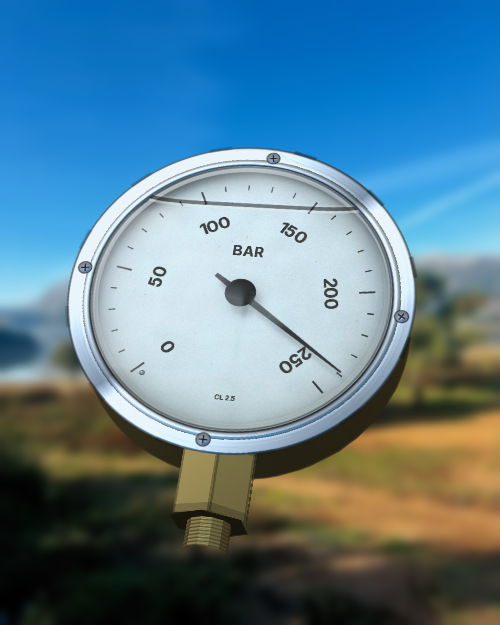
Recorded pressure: 240 bar
